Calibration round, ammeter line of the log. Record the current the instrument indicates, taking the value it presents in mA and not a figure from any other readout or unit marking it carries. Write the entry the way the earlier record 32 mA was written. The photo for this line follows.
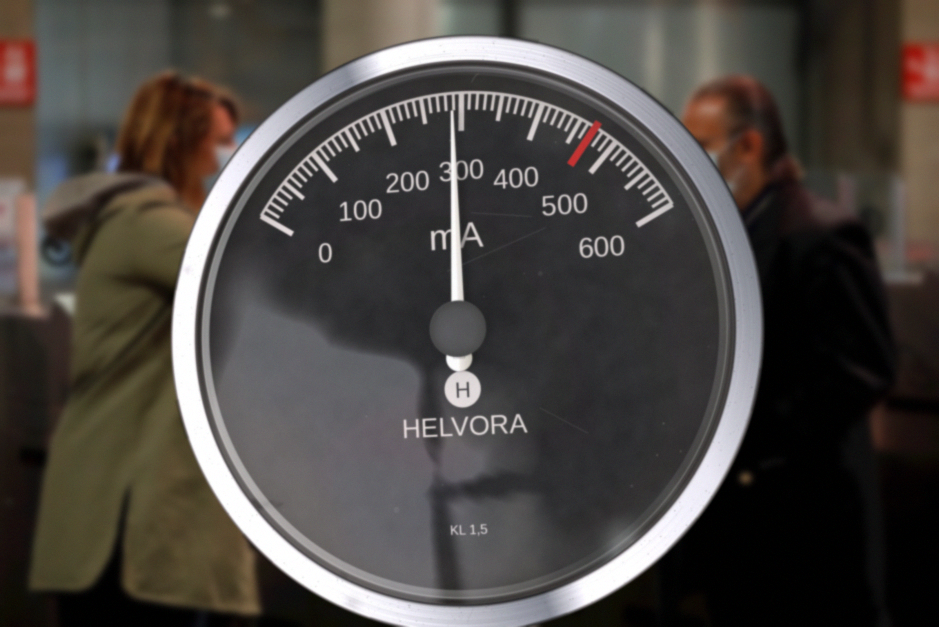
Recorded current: 290 mA
